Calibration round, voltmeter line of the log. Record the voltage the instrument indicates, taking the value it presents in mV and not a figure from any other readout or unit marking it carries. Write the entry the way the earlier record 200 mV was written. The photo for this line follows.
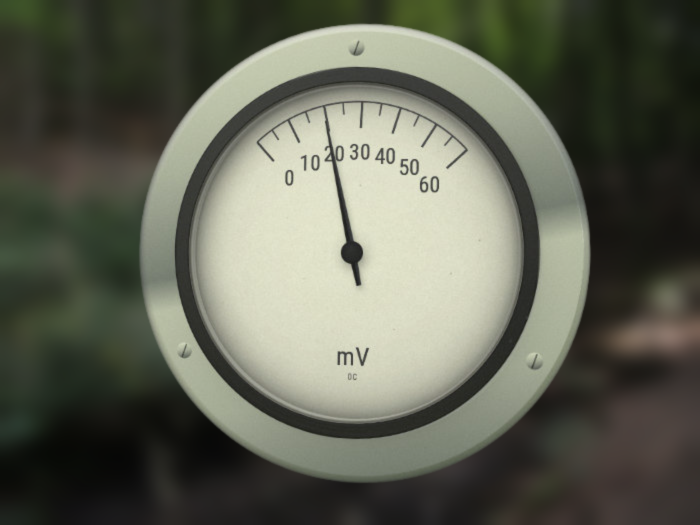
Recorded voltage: 20 mV
